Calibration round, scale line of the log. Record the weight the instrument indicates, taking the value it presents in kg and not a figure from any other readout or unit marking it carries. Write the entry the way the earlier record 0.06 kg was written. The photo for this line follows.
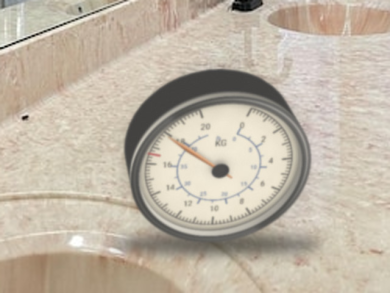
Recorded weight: 18 kg
